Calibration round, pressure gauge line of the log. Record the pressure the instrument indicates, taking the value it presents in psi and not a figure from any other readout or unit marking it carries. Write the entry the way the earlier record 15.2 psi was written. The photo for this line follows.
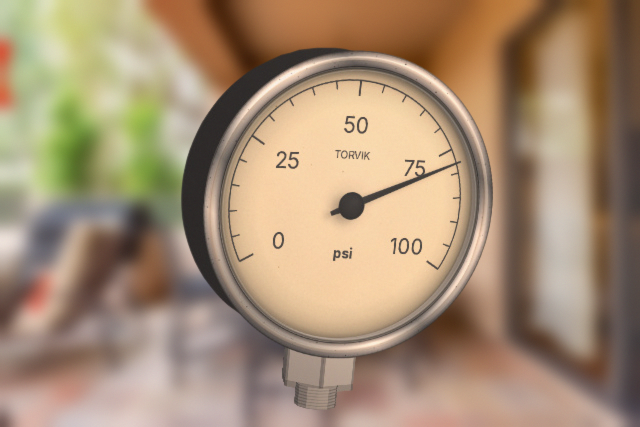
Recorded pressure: 77.5 psi
